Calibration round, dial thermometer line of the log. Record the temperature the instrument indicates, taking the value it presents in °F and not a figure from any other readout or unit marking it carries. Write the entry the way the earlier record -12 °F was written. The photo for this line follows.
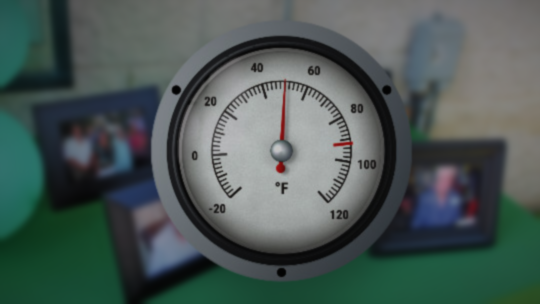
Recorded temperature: 50 °F
